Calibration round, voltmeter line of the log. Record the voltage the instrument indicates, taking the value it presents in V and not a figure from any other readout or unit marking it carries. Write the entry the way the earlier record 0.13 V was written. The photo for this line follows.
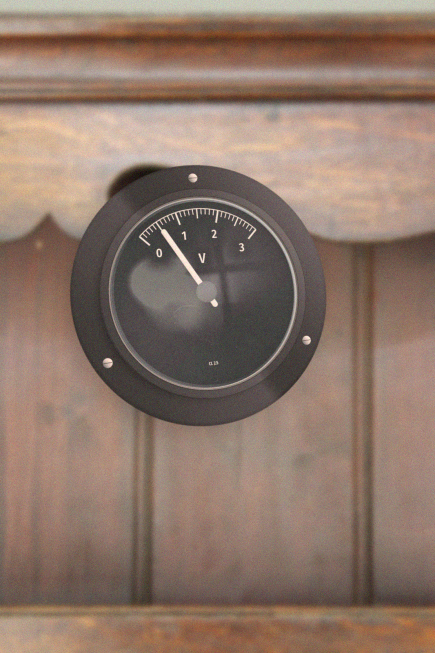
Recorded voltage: 0.5 V
